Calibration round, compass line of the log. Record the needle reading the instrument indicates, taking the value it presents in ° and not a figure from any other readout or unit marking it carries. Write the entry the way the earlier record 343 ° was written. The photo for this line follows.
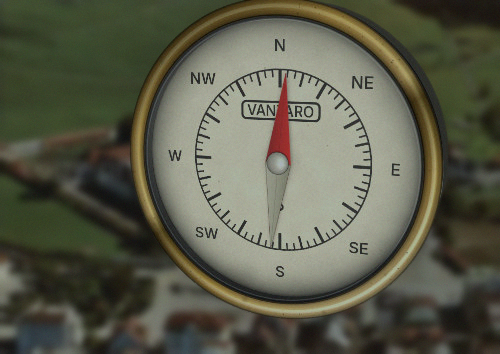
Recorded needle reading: 5 °
